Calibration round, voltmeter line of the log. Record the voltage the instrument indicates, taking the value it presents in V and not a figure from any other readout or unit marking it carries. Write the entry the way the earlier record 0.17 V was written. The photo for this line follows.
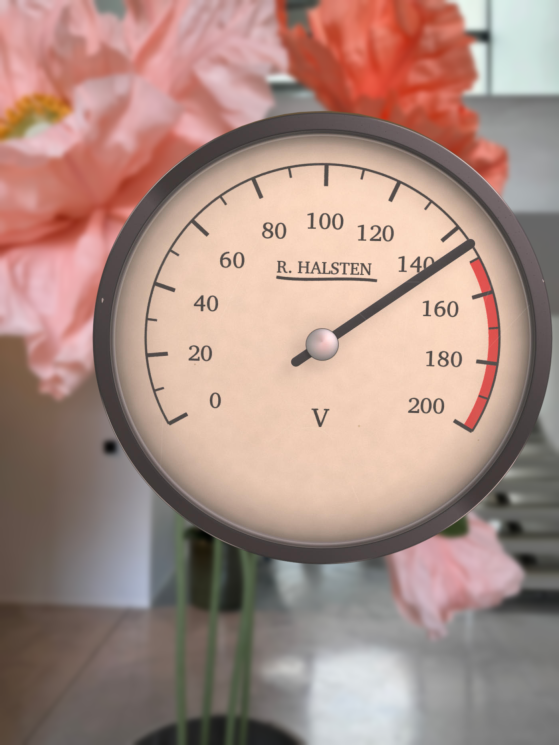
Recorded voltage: 145 V
